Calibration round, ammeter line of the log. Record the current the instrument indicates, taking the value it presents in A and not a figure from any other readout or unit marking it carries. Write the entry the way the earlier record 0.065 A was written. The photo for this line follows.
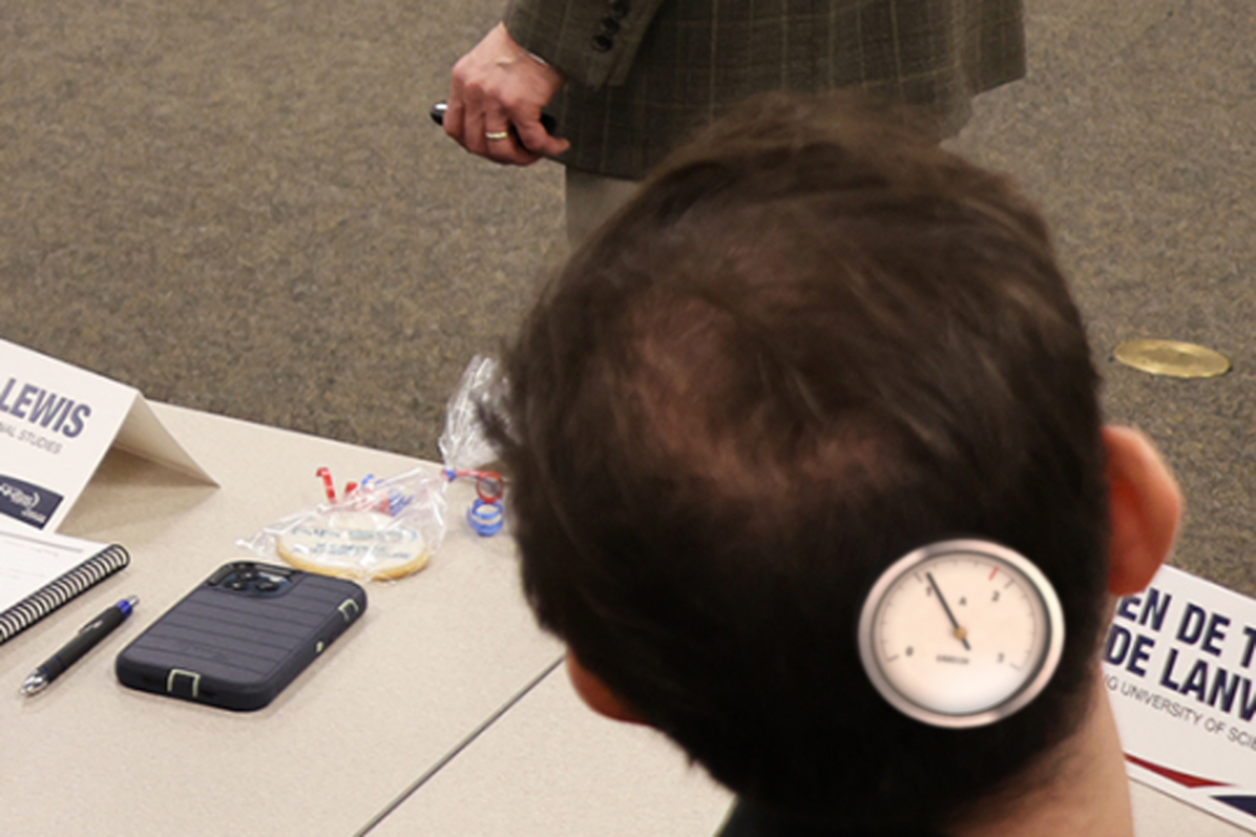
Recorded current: 1.1 A
